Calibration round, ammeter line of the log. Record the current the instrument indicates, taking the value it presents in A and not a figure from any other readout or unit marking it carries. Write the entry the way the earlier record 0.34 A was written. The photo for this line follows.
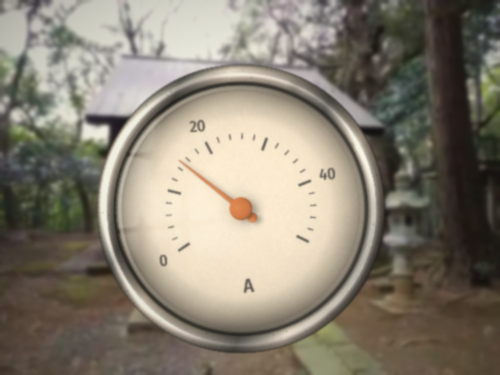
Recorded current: 15 A
